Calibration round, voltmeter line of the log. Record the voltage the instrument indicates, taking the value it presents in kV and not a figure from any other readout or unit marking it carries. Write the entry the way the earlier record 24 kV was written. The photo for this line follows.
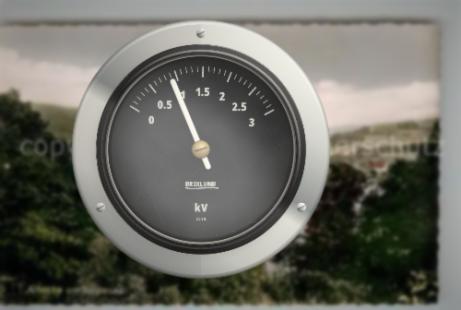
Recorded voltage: 0.9 kV
